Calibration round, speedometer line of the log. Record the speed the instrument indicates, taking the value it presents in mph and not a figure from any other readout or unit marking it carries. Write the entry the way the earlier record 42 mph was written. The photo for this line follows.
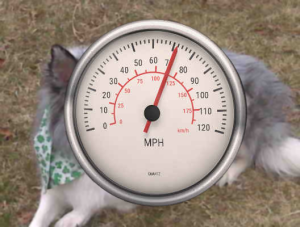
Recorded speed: 72 mph
